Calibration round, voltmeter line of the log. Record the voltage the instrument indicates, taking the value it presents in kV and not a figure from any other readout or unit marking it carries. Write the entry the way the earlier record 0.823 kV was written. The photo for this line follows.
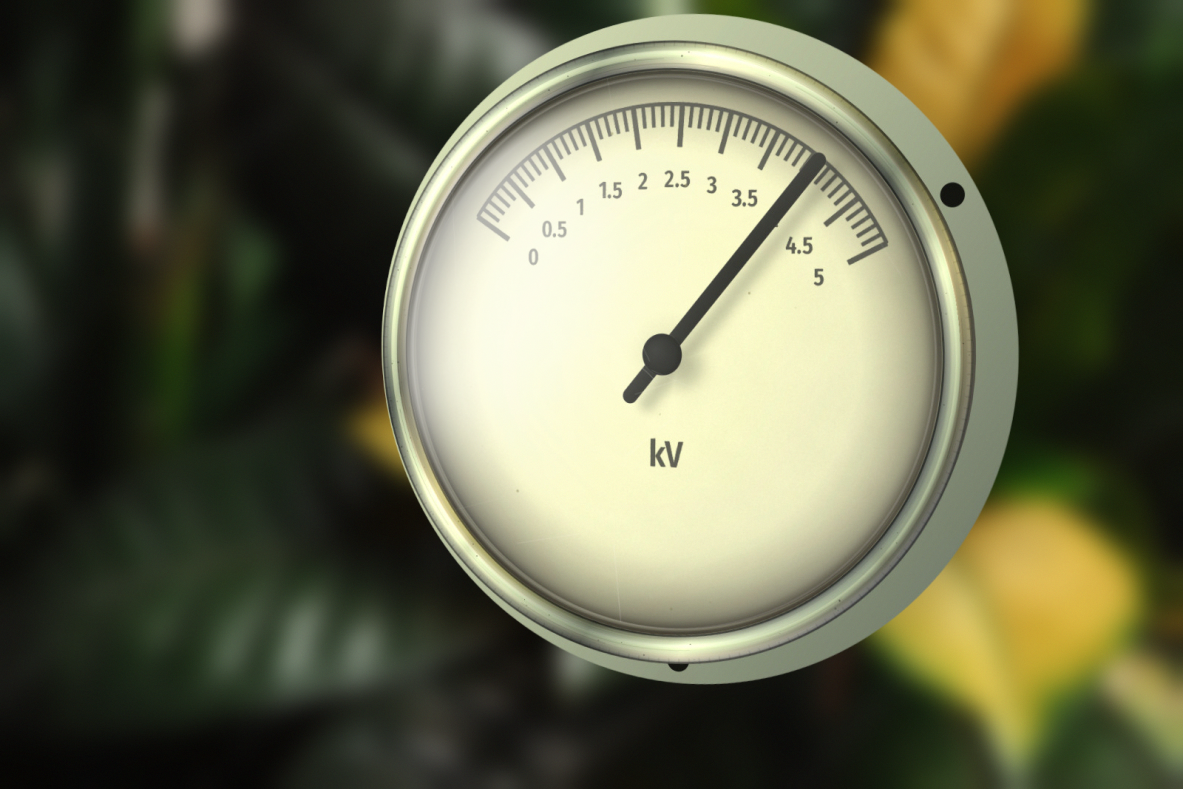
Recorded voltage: 4 kV
